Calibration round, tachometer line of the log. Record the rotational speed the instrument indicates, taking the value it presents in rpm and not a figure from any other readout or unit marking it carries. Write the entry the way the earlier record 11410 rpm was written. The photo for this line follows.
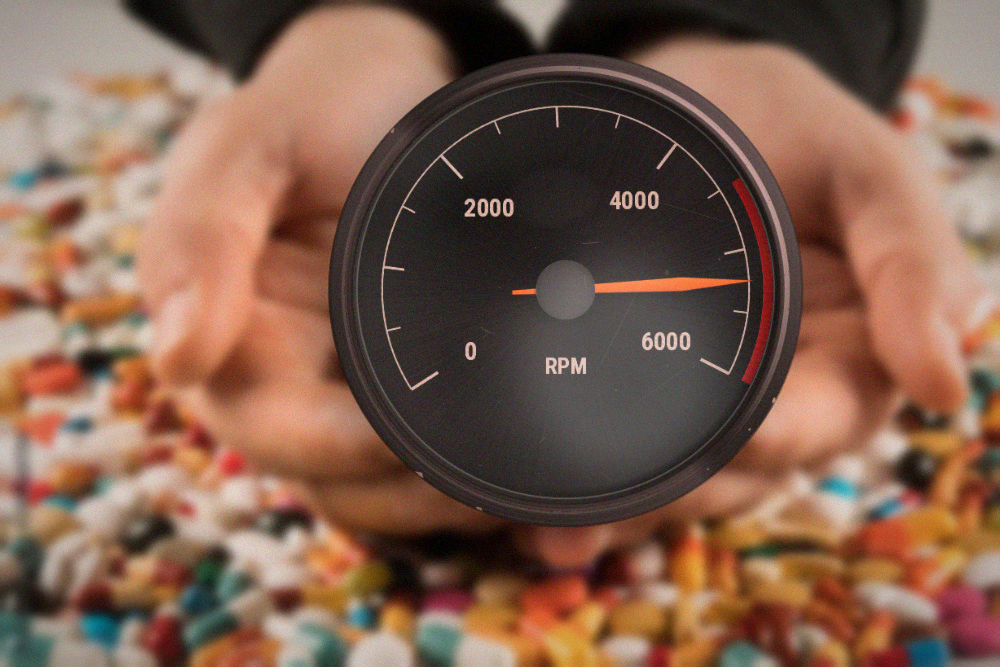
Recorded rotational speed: 5250 rpm
